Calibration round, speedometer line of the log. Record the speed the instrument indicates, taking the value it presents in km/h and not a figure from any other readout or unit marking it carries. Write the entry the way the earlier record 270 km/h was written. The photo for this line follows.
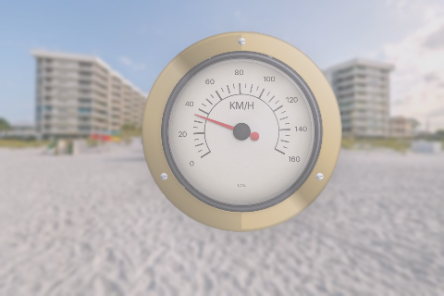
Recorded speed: 35 km/h
